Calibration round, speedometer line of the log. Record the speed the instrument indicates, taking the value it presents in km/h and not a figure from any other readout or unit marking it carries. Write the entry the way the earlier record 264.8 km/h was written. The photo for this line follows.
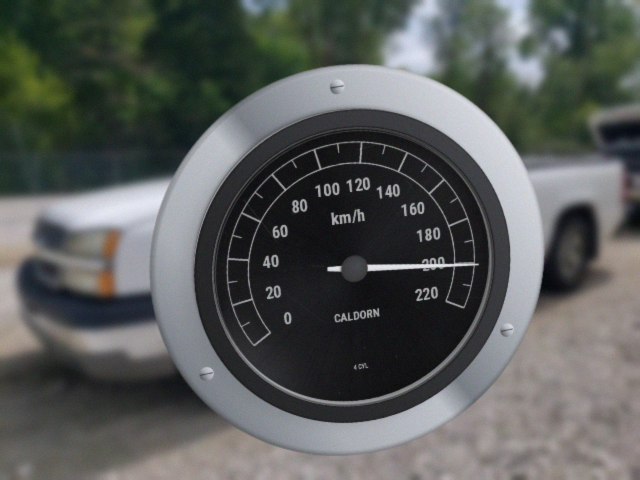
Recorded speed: 200 km/h
